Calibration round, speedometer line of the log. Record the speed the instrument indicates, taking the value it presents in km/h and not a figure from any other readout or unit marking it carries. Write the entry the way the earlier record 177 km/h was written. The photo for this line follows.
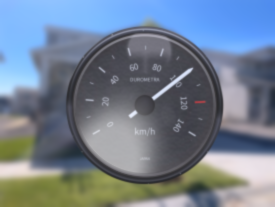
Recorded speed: 100 km/h
